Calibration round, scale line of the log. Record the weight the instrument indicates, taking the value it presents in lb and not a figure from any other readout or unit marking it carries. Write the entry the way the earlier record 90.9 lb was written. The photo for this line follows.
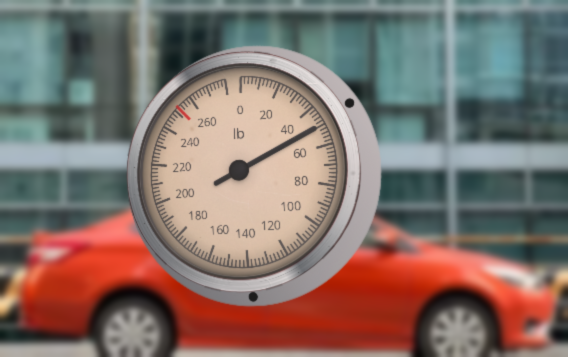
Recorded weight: 50 lb
